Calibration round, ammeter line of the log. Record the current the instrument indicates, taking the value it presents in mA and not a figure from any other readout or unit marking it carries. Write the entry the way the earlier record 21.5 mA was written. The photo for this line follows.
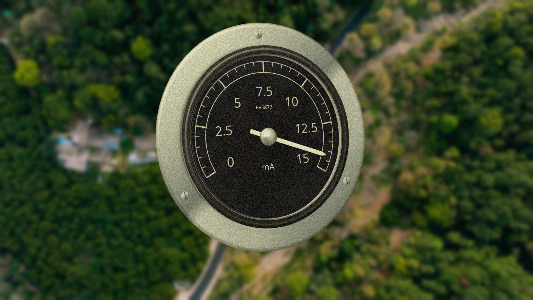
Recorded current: 14.25 mA
